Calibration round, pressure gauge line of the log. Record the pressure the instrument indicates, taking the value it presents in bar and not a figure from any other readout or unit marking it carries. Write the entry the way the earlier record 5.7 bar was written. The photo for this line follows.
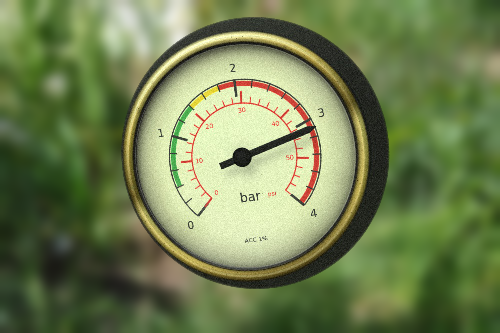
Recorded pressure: 3.1 bar
